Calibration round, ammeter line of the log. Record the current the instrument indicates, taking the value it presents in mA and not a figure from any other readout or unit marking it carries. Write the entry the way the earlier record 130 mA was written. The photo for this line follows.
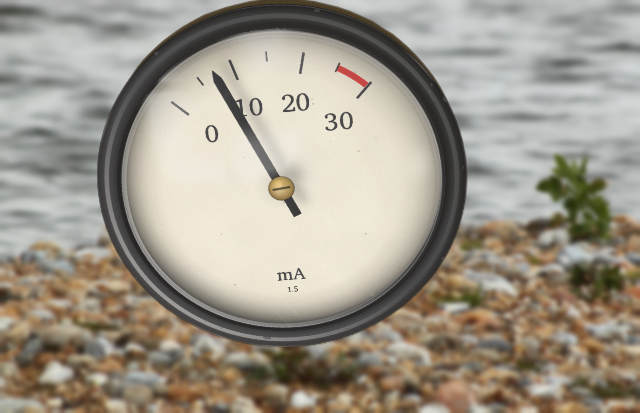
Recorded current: 7.5 mA
